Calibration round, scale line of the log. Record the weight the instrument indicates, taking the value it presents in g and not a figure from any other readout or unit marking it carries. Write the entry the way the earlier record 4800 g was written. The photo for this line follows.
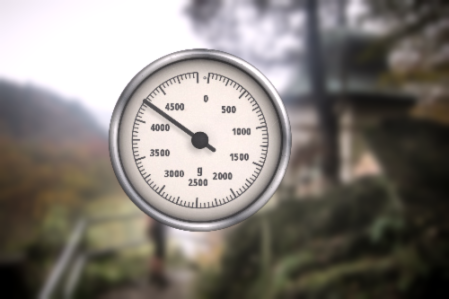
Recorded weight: 4250 g
